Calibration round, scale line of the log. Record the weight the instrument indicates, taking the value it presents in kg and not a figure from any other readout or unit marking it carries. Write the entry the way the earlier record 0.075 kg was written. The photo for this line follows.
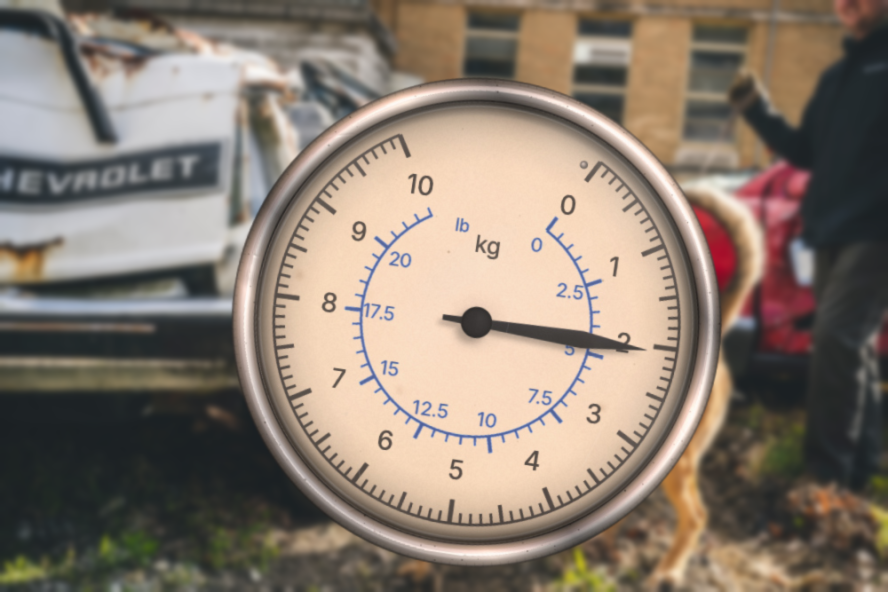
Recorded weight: 2.05 kg
